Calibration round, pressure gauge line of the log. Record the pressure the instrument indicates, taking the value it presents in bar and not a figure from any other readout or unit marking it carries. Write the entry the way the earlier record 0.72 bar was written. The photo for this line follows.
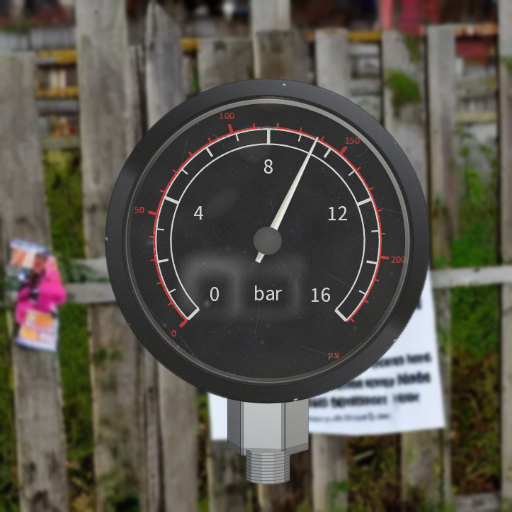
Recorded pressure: 9.5 bar
